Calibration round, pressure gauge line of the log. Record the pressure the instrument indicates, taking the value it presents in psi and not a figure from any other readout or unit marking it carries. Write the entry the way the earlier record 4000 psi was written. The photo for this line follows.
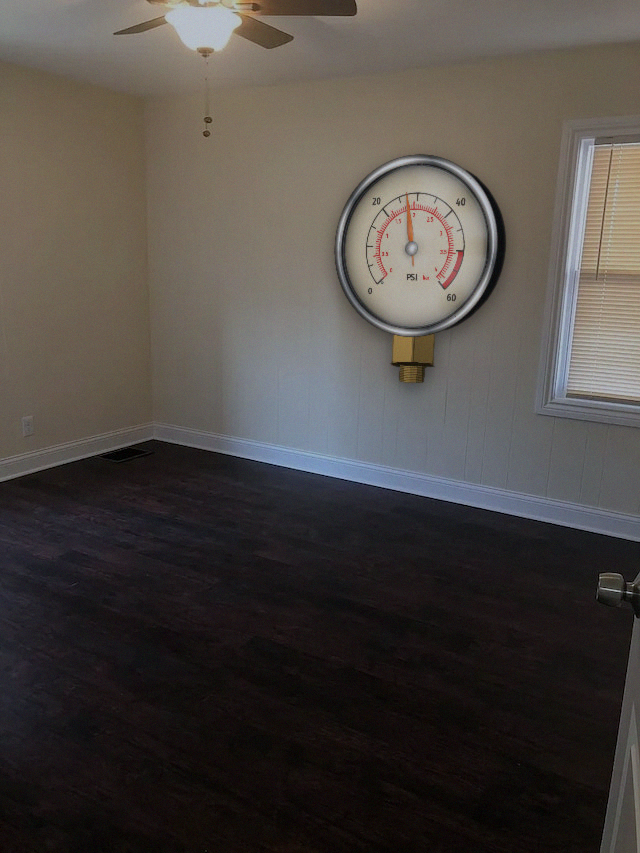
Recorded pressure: 27.5 psi
